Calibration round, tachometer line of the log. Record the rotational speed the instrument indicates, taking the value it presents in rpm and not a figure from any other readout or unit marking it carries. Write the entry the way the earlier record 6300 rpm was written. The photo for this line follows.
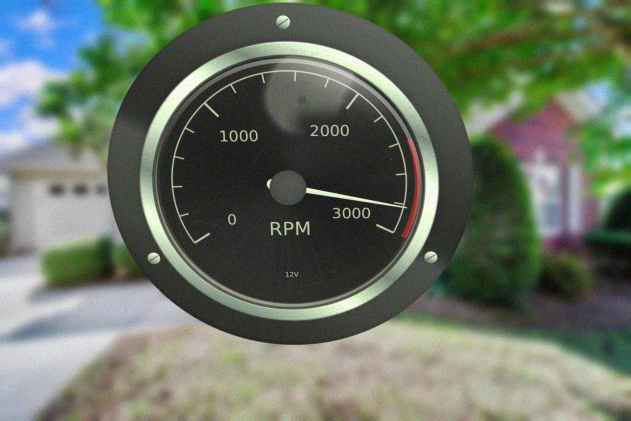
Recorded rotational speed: 2800 rpm
